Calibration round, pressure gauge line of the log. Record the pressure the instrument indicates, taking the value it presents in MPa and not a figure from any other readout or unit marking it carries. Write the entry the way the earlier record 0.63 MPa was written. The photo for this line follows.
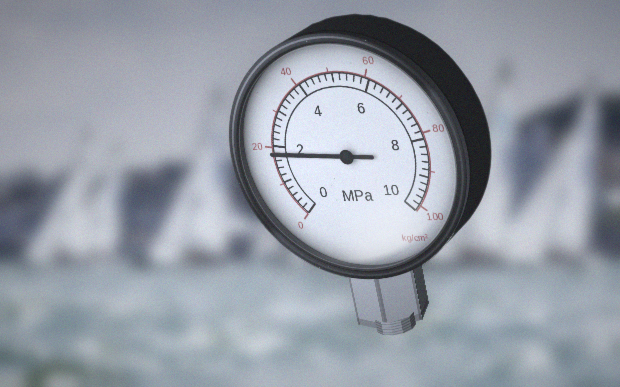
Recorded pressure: 1.8 MPa
